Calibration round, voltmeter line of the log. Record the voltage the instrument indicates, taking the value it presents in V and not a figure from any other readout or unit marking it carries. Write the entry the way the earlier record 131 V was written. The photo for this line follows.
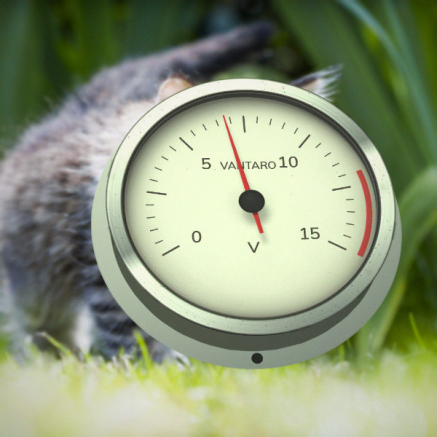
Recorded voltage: 6.75 V
